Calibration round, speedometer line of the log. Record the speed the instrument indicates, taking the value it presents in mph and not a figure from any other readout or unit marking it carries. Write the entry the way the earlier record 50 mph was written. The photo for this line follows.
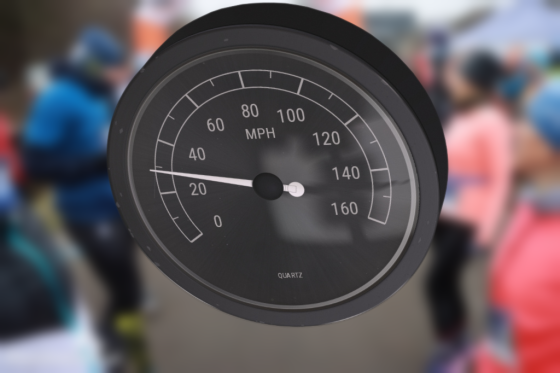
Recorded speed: 30 mph
